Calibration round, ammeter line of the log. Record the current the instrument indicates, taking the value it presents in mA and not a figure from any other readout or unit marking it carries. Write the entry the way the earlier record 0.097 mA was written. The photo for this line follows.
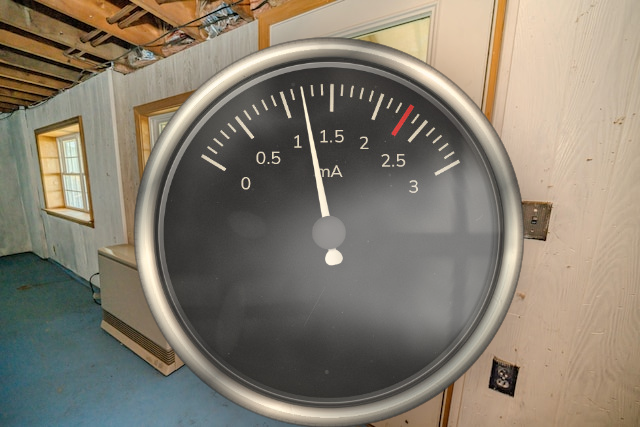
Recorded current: 1.2 mA
